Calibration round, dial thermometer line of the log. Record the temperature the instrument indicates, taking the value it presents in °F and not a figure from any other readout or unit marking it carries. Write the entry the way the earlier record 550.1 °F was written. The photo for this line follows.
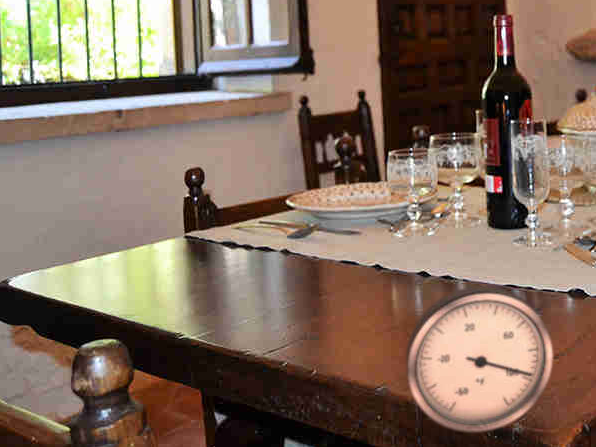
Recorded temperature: 96 °F
